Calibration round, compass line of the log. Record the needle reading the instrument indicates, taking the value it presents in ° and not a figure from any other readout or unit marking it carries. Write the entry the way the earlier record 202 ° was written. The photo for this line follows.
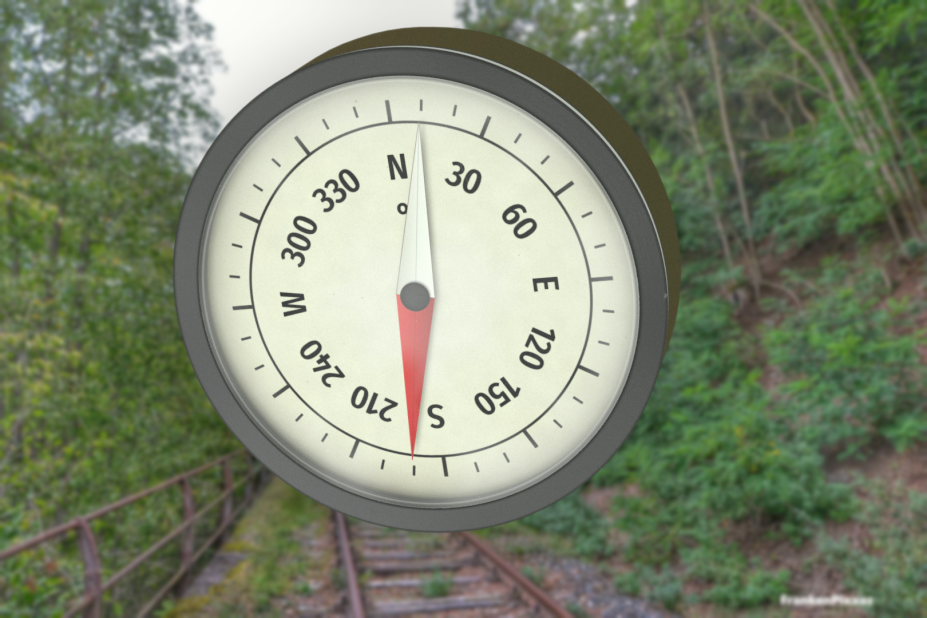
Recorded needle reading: 190 °
